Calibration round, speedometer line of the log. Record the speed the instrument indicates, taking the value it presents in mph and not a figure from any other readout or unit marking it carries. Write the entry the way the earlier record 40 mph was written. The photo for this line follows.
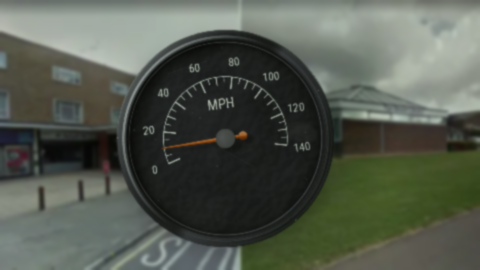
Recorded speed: 10 mph
